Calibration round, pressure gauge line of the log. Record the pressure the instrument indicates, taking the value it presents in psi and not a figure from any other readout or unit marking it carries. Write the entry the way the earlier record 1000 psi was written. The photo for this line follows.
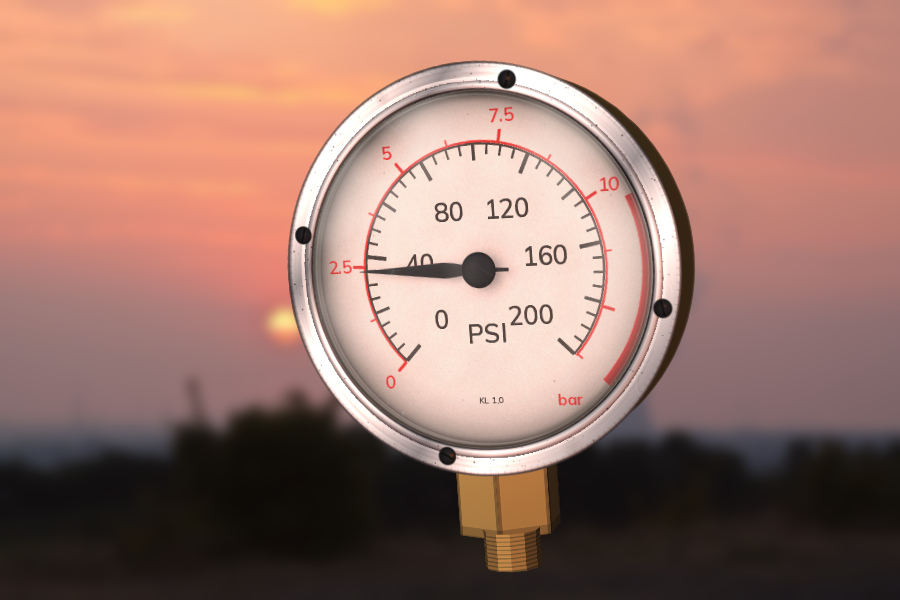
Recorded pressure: 35 psi
